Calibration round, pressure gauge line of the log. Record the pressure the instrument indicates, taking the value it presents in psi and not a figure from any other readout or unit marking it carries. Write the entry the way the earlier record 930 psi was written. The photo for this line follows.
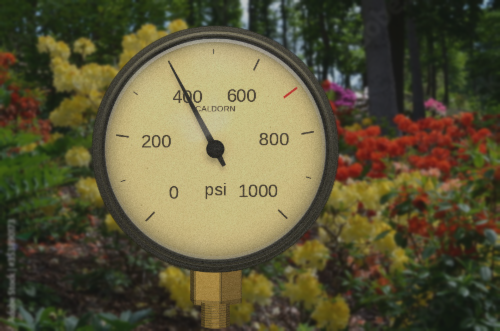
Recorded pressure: 400 psi
